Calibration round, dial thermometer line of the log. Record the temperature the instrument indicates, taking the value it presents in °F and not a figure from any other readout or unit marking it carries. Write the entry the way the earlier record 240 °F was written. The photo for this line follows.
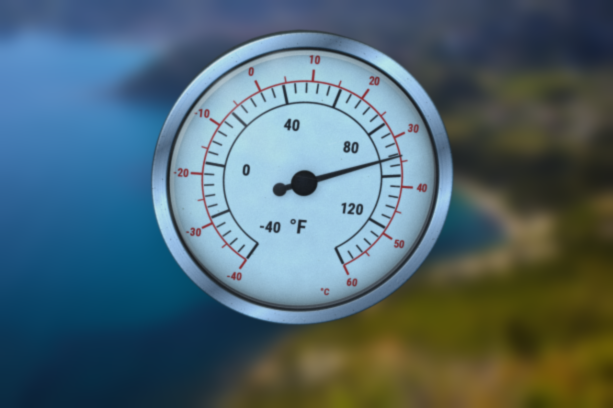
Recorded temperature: 92 °F
